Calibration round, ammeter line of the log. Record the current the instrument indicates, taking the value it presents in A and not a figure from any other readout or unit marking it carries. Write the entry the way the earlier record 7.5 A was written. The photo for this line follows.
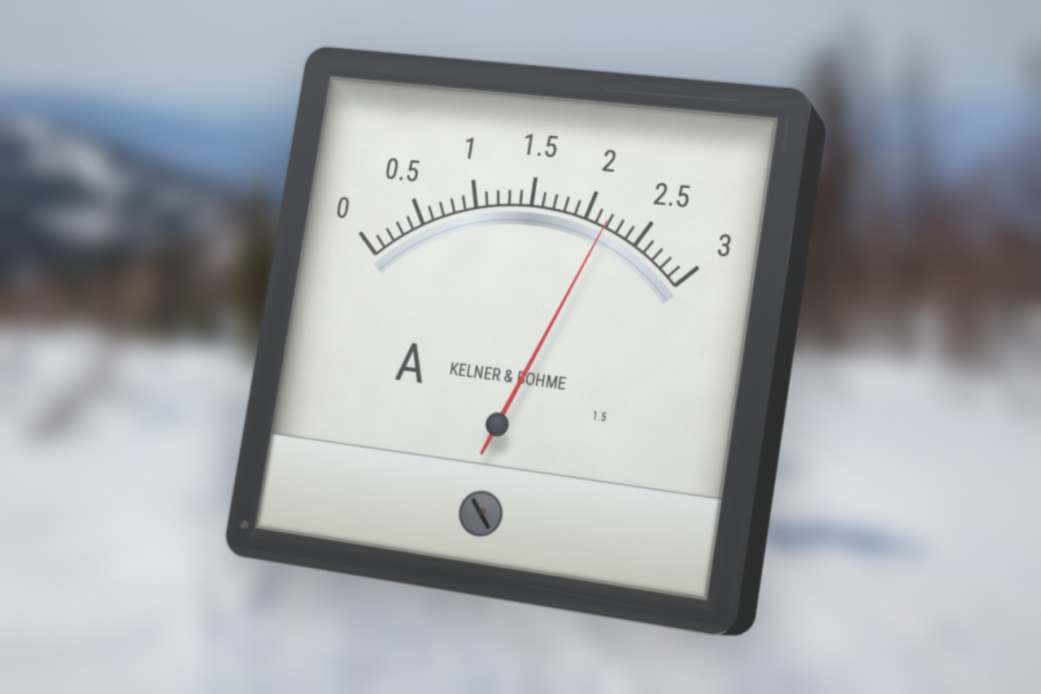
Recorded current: 2.2 A
